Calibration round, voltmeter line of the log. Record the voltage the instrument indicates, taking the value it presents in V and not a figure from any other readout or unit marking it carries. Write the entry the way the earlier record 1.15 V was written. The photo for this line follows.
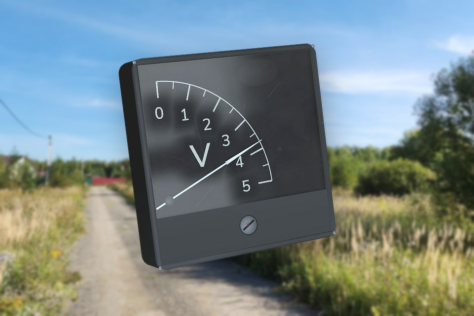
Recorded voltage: 3.75 V
